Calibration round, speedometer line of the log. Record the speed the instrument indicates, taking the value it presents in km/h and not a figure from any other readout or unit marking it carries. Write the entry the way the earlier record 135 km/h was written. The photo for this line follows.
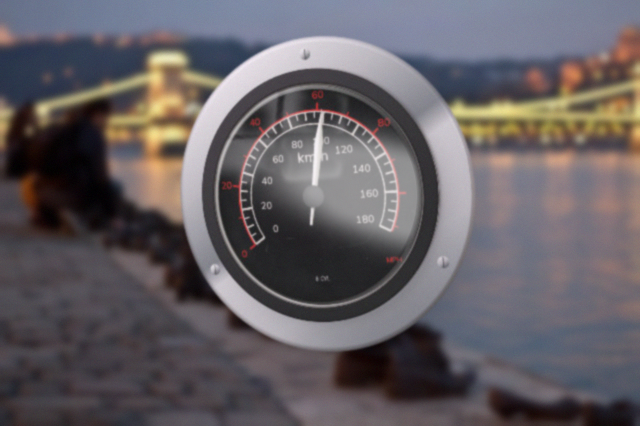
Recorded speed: 100 km/h
